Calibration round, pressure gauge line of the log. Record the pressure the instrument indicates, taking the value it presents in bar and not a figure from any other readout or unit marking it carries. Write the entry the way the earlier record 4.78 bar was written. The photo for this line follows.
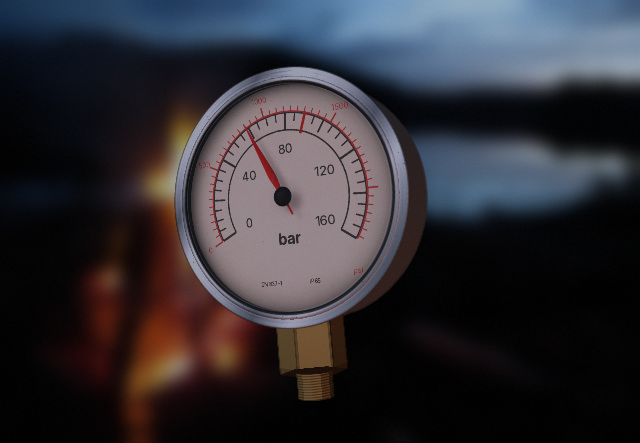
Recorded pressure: 60 bar
